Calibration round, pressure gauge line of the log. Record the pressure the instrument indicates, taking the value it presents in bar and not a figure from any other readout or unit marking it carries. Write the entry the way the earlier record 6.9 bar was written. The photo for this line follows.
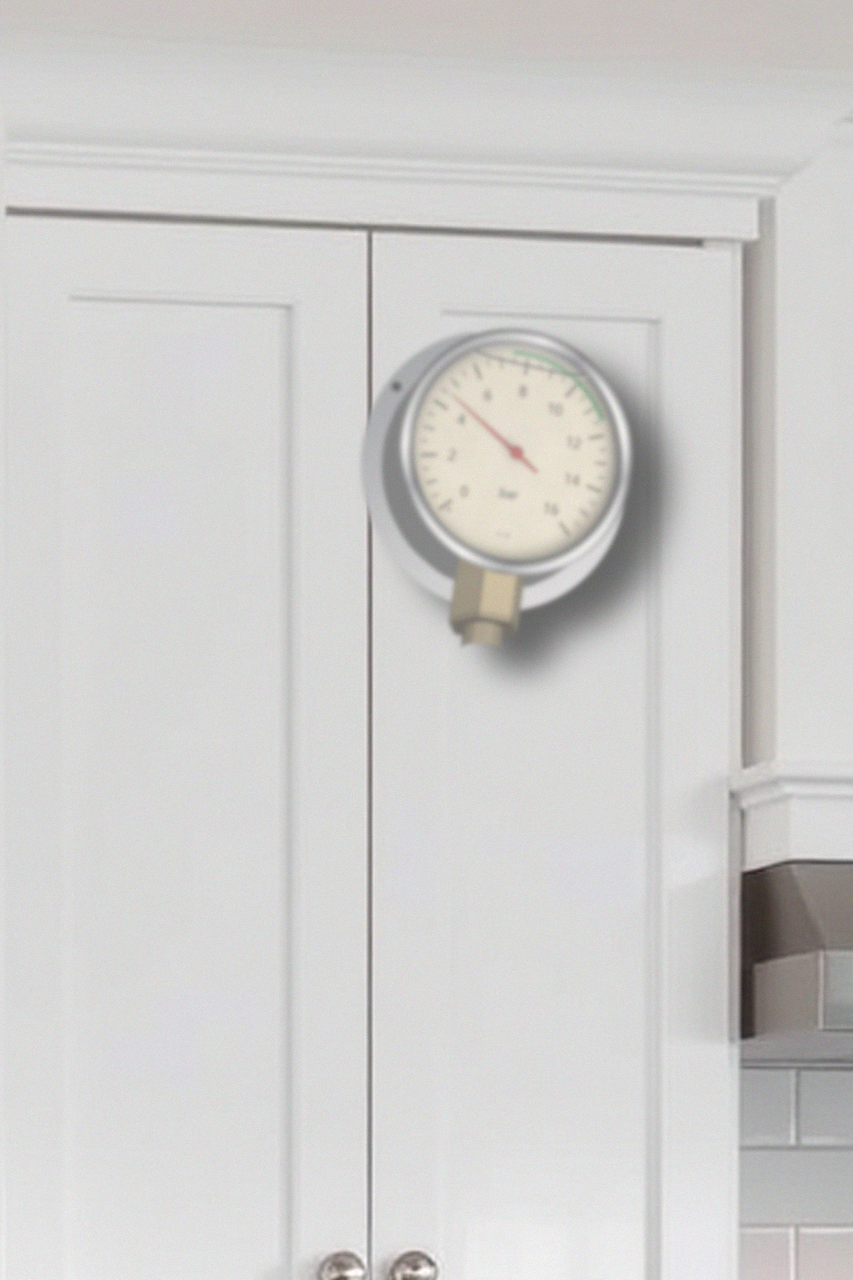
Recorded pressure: 4.5 bar
